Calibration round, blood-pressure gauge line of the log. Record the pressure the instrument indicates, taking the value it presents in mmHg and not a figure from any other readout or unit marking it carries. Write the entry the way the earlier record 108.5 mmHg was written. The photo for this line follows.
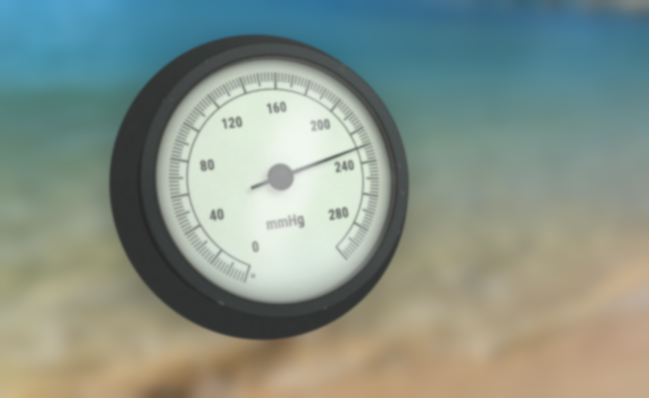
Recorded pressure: 230 mmHg
